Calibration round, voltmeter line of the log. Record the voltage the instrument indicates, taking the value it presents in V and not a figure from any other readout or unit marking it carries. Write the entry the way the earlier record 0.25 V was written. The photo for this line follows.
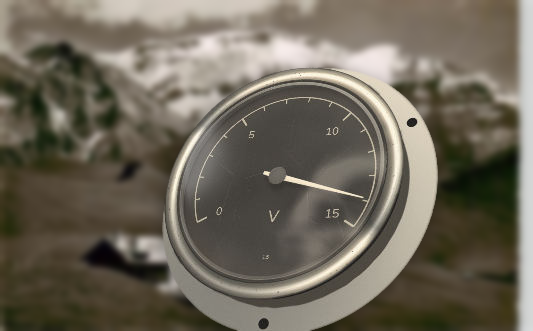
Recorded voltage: 14 V
